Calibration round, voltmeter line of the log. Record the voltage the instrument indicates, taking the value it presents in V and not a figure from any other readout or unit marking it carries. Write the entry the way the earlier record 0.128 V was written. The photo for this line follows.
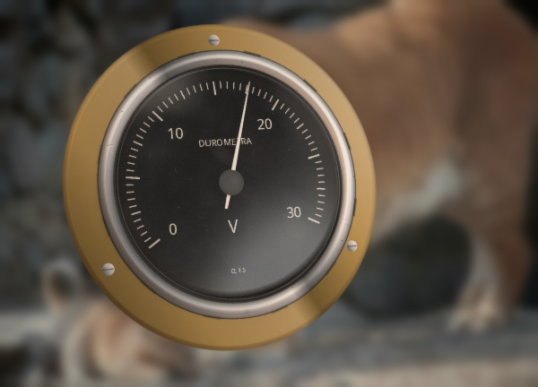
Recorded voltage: 17.5 V
